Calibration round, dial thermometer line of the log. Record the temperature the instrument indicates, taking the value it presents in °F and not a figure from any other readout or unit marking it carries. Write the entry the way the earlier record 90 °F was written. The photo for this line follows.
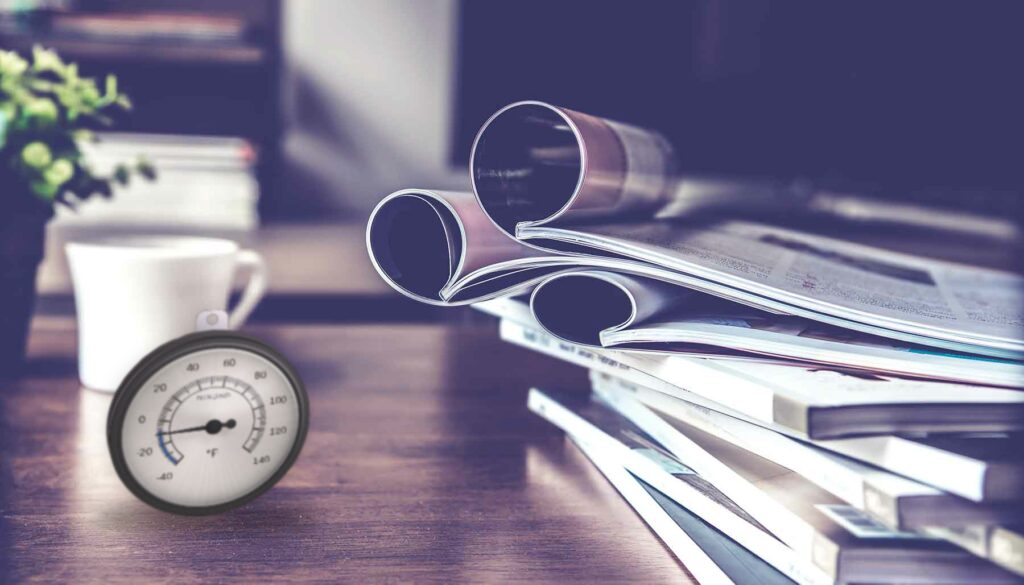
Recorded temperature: -10 °F
